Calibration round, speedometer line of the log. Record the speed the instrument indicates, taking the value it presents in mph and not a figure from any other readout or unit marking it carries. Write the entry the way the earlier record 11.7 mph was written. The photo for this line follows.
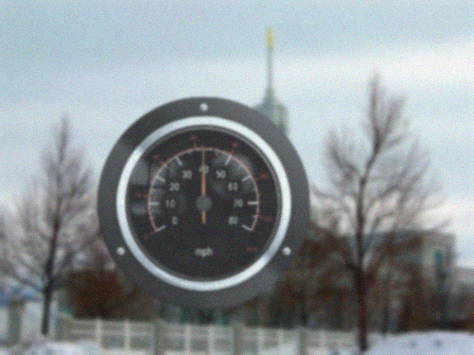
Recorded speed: 40 mph
